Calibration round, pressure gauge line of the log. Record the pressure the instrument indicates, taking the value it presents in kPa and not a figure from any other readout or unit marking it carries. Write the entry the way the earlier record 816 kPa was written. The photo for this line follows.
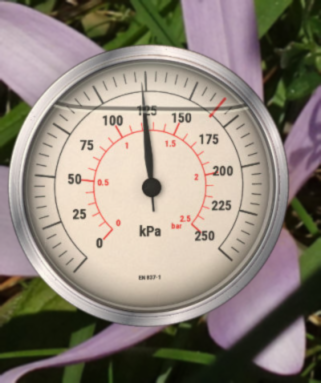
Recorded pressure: 122.5 kPa
